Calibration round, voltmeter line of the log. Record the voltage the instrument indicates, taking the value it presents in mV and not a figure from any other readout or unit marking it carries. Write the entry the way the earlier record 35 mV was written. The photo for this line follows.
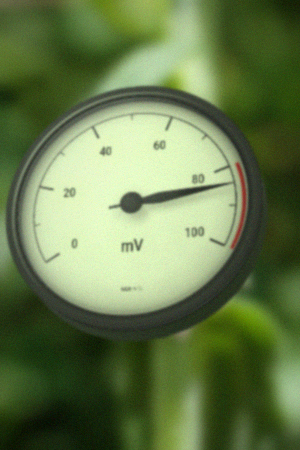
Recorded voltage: 85 mV
